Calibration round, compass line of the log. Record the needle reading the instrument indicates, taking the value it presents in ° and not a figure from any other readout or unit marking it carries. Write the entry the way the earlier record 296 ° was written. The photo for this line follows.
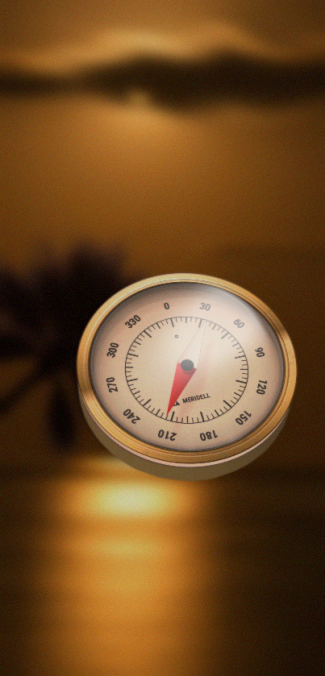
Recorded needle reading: 215 °
